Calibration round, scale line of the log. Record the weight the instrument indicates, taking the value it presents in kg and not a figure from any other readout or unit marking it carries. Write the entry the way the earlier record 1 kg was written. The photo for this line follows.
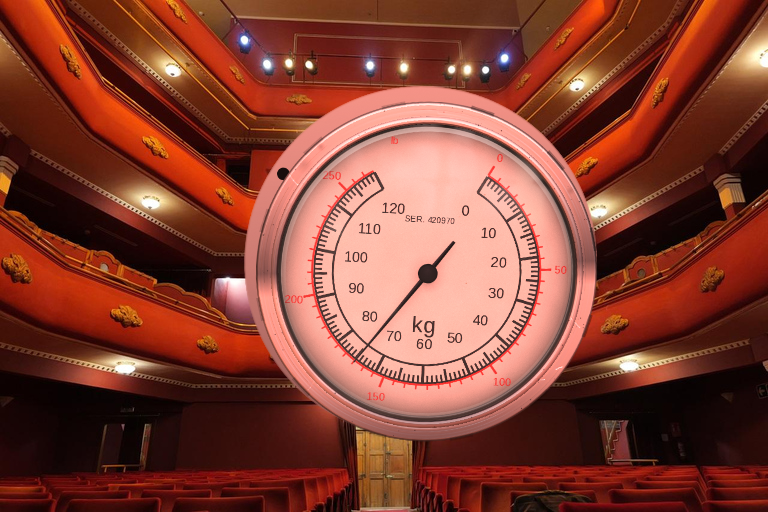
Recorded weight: 75 kg
